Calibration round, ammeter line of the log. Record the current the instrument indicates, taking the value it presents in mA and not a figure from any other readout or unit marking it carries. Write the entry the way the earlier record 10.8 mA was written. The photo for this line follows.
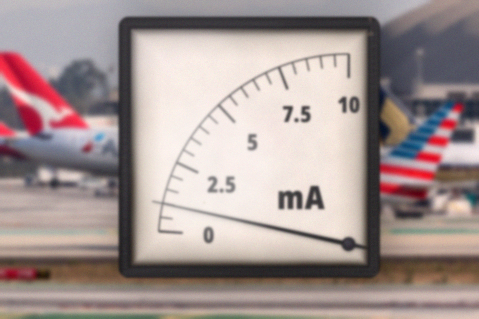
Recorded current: 1 mA
